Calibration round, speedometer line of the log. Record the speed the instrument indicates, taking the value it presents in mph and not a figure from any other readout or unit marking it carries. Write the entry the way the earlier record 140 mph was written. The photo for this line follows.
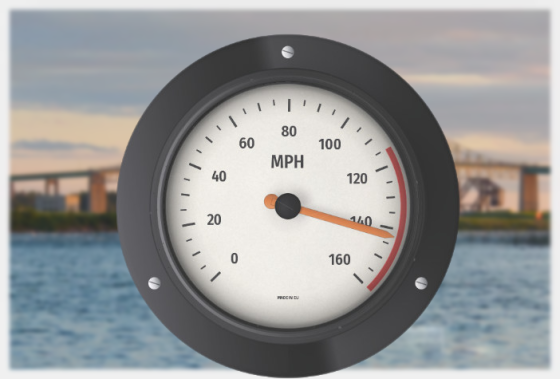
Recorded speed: 142.5 mph
